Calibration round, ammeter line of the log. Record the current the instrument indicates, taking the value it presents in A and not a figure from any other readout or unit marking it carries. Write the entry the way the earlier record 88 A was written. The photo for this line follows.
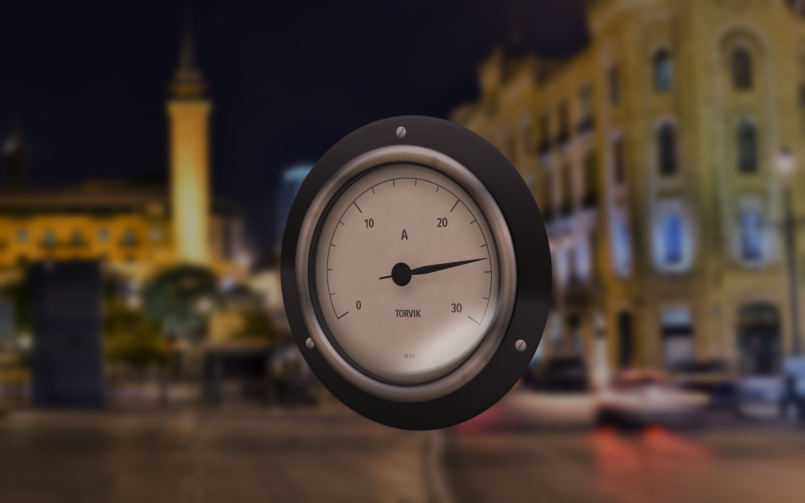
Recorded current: 25 A
